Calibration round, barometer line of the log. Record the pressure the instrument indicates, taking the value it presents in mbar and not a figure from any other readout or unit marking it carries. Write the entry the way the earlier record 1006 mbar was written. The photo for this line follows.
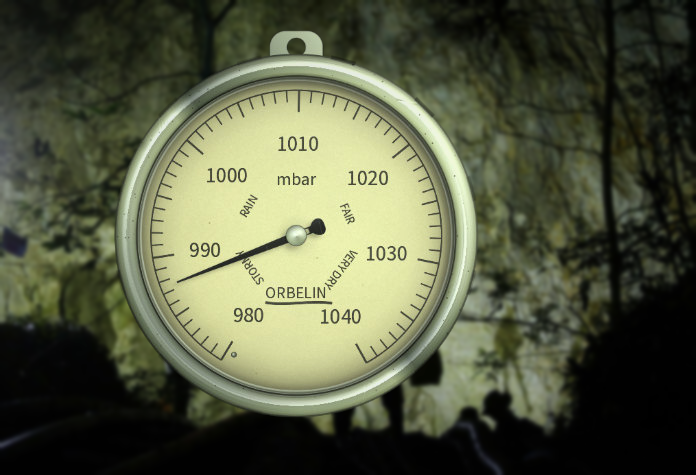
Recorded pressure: 987.5 mbar
